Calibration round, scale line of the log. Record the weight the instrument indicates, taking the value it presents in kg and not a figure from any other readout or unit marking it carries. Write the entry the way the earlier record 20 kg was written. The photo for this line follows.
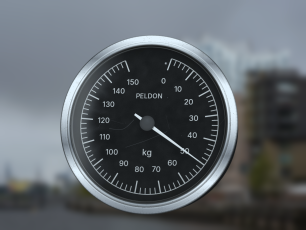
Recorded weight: 50 kg
